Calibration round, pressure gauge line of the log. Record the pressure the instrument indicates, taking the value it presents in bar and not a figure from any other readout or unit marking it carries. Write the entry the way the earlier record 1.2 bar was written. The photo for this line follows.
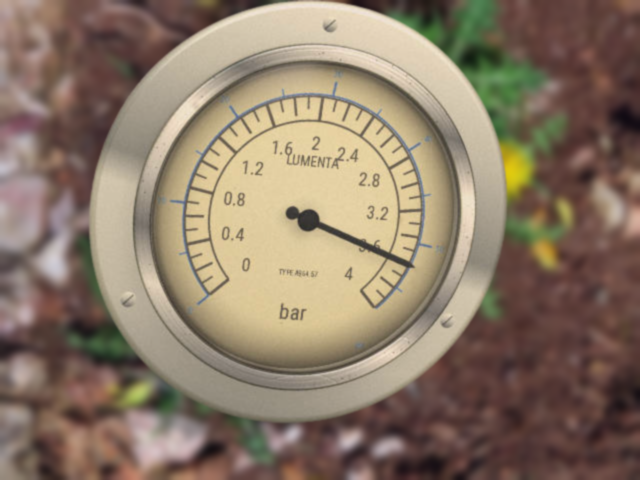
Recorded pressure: 3.6 bar
